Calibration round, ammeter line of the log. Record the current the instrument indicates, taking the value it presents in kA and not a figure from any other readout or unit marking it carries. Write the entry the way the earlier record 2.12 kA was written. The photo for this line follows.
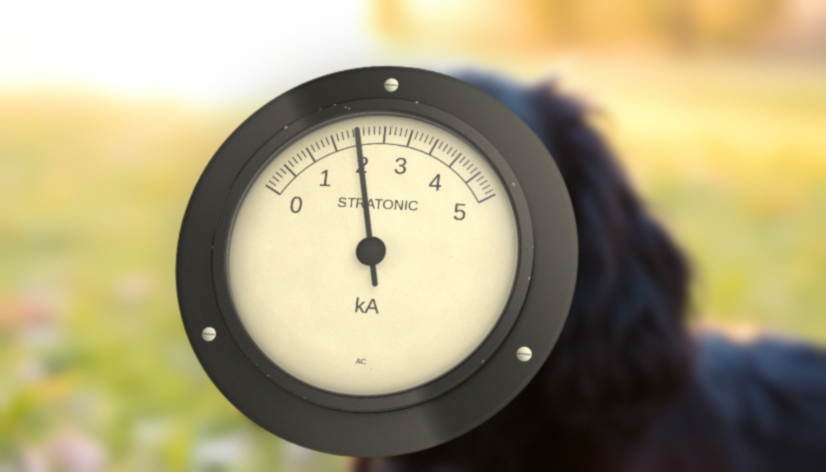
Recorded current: 2 kA
